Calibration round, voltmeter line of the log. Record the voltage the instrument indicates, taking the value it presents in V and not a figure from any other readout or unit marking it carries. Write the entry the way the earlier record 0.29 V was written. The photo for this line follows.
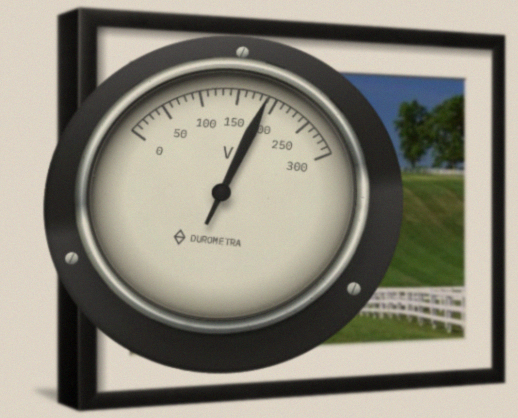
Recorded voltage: 190 V
